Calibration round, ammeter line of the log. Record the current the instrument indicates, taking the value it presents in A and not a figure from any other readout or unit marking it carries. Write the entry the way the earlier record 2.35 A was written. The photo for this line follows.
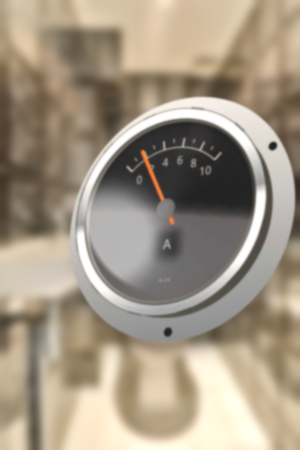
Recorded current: 2 A
